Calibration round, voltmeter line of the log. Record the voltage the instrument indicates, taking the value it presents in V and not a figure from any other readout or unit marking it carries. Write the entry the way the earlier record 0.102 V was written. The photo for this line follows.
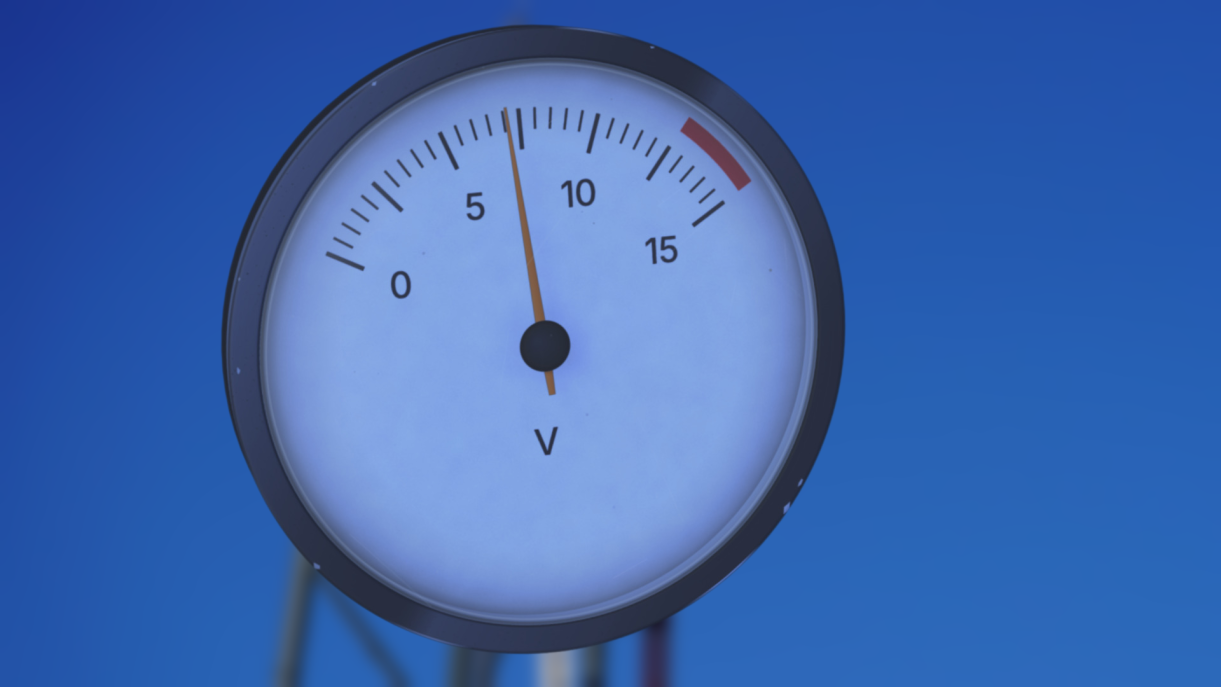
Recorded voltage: 7 V
